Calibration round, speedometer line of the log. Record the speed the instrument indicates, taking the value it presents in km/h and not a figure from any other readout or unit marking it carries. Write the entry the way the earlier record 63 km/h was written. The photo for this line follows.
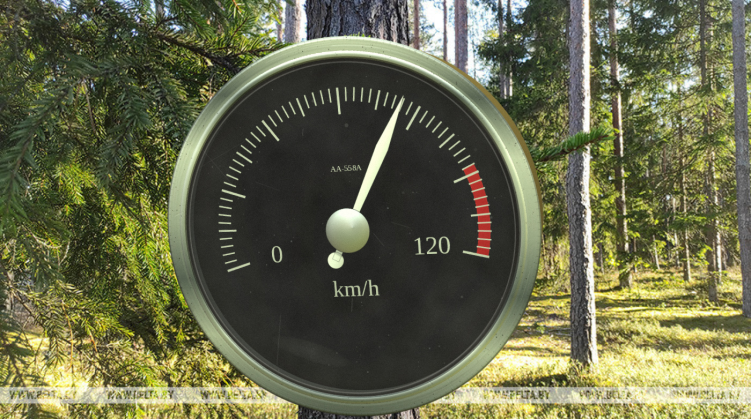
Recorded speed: 76 km/h
